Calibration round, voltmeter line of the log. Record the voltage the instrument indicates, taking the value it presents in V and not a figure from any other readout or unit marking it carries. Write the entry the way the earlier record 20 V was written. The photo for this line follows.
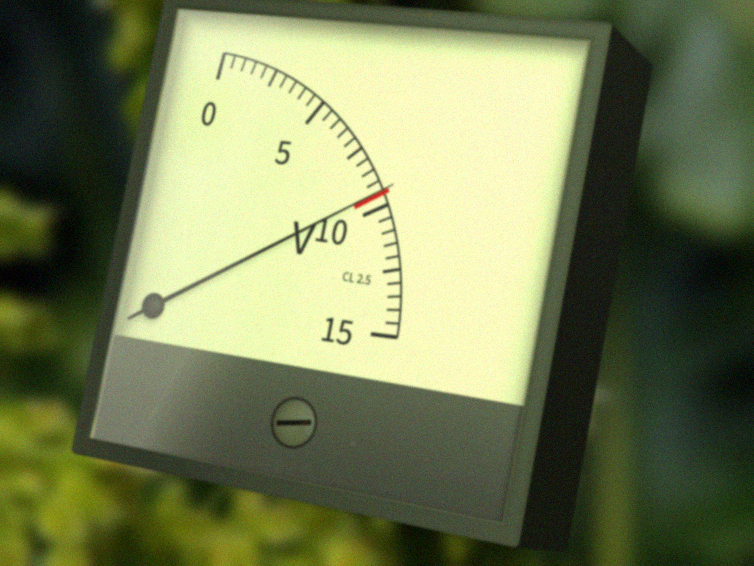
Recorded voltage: 9.5 V
